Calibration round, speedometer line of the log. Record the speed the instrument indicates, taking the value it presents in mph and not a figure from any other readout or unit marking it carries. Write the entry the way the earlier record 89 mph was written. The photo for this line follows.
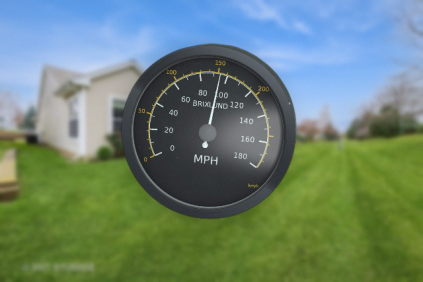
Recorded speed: 95 mph
